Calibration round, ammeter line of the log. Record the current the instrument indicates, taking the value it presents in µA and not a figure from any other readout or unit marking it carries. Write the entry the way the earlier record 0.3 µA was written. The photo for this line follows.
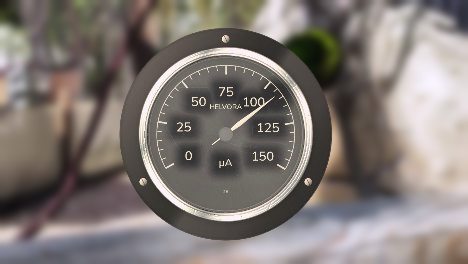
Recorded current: 107.5 µA
